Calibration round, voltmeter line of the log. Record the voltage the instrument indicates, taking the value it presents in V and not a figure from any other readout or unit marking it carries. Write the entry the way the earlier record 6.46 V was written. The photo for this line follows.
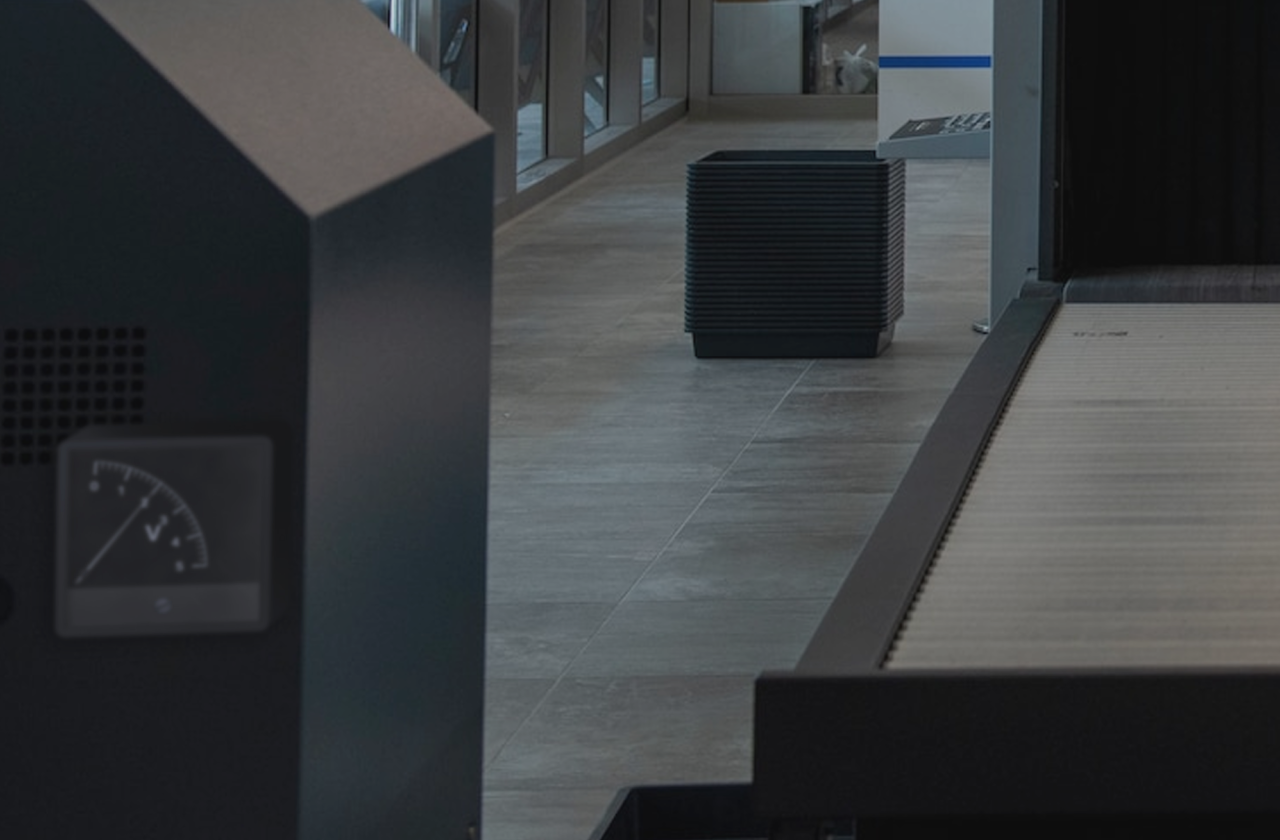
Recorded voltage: 2 V
